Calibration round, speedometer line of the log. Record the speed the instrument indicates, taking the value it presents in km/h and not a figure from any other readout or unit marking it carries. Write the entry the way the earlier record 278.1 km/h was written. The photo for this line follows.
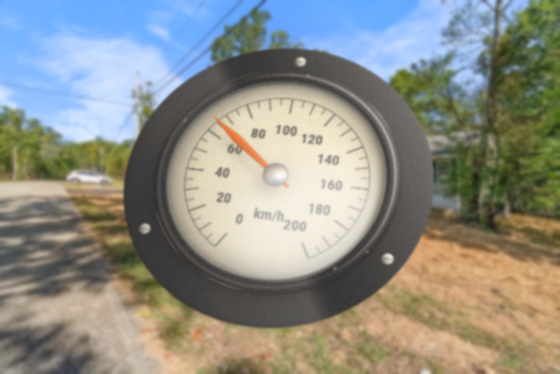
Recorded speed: 65 km/h
